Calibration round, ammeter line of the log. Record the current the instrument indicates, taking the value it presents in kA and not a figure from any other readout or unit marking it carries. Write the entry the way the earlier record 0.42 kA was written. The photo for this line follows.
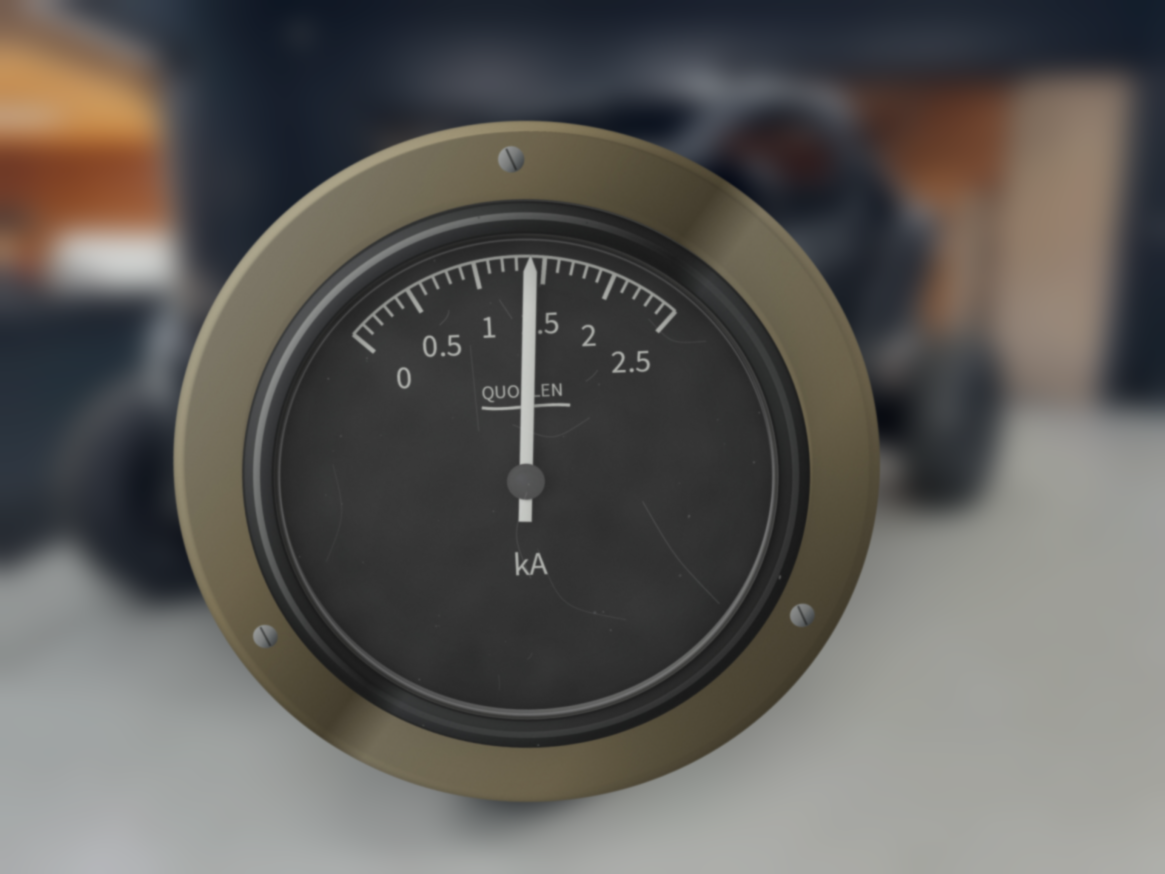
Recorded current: 1.4 kA
